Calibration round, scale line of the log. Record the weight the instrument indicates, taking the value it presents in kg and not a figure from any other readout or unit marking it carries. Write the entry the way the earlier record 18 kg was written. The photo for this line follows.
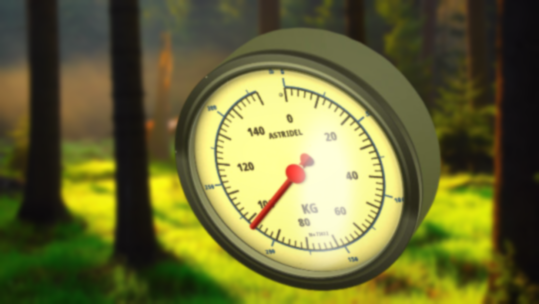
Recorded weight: 98 kg
